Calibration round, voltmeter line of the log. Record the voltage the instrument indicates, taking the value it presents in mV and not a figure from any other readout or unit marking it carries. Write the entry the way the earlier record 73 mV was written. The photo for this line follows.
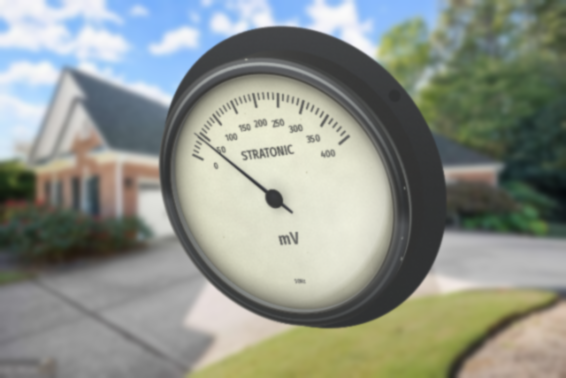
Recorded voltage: 50 mV
